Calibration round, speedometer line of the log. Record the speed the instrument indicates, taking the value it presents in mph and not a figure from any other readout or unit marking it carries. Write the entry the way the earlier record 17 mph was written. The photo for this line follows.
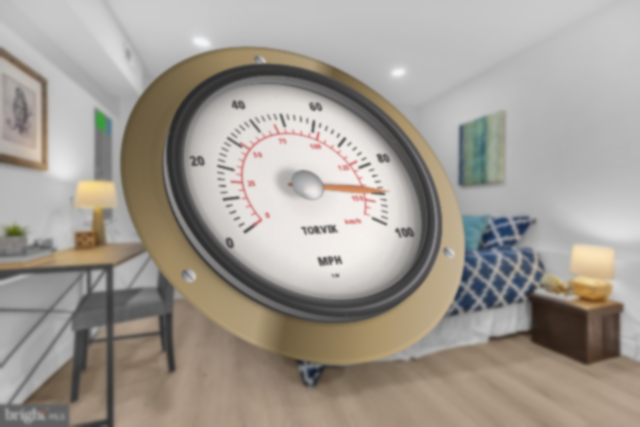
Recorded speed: 90 mph
